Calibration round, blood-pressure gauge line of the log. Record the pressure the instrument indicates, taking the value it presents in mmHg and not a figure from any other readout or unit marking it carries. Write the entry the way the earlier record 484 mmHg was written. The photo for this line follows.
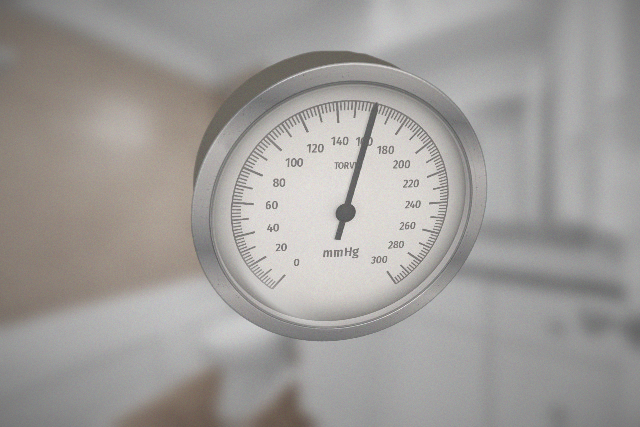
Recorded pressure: 160 mmHg
